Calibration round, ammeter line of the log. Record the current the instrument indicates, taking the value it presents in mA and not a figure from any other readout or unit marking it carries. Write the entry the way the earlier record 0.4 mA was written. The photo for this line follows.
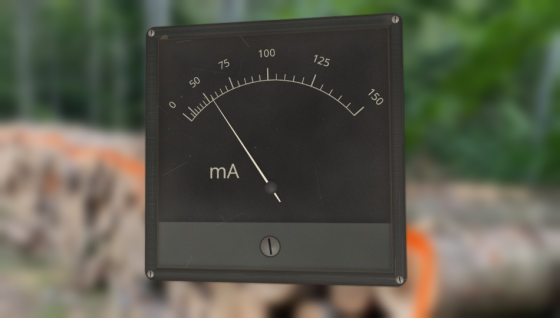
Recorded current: 55 mA
